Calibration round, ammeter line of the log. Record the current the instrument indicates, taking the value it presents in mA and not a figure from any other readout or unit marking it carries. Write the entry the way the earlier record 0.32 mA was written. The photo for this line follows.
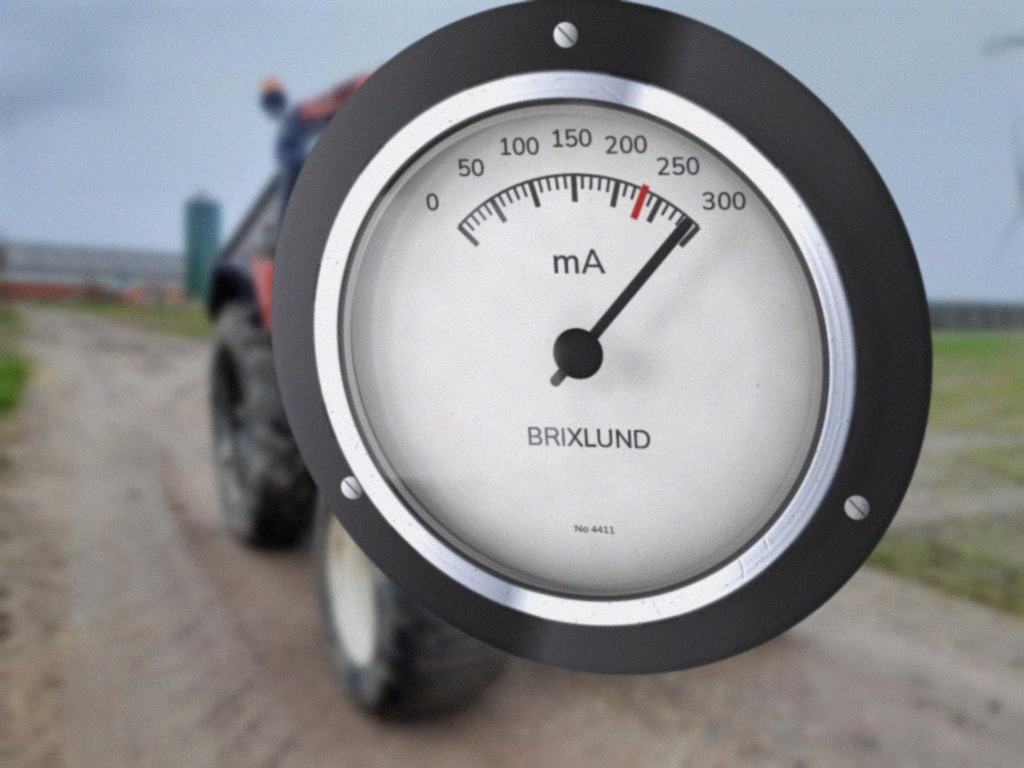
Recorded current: 290 mA
